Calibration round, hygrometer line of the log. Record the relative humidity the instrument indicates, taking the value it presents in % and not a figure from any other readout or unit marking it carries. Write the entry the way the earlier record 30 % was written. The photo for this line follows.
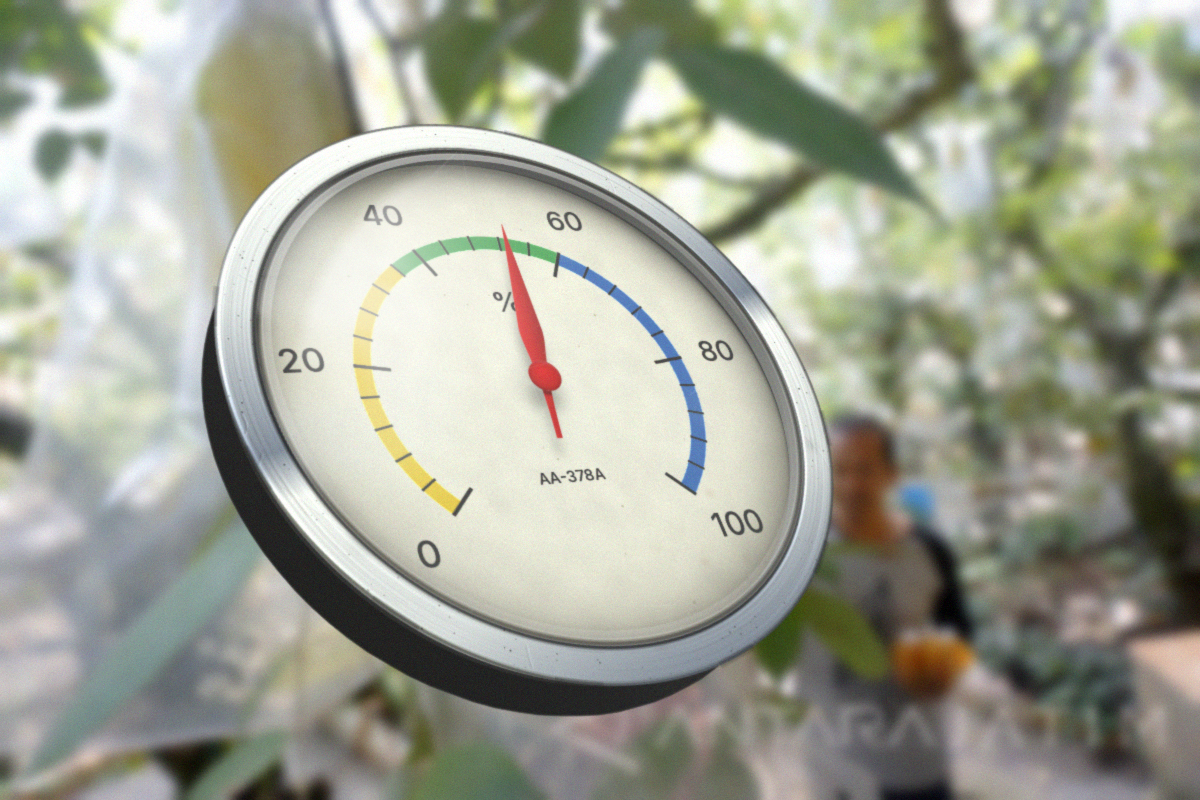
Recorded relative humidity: 52 %
